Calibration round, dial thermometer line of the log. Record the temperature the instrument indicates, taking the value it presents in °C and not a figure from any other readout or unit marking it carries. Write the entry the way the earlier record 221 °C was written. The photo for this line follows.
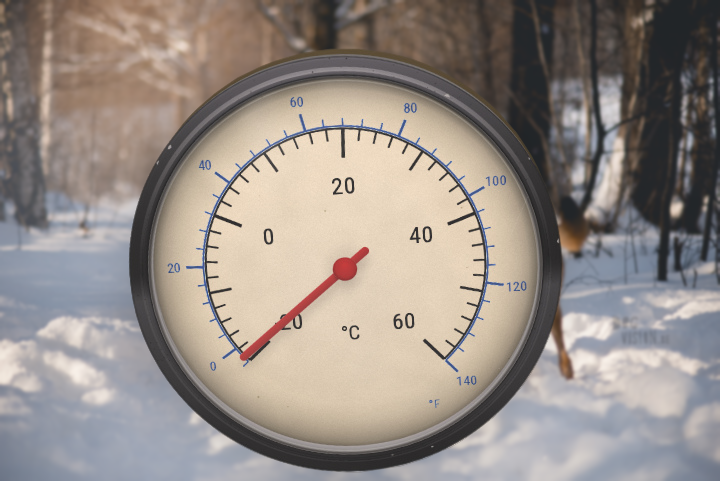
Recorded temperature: -19 °C
